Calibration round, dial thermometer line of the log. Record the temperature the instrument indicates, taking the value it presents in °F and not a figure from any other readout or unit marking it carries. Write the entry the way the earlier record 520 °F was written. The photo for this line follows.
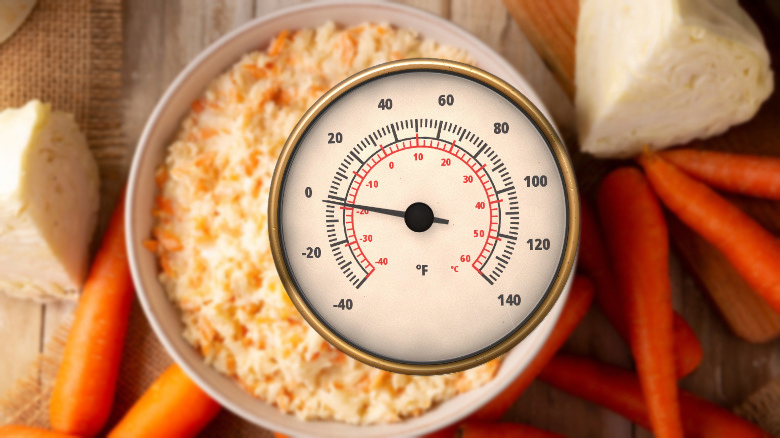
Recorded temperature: -2 °F
